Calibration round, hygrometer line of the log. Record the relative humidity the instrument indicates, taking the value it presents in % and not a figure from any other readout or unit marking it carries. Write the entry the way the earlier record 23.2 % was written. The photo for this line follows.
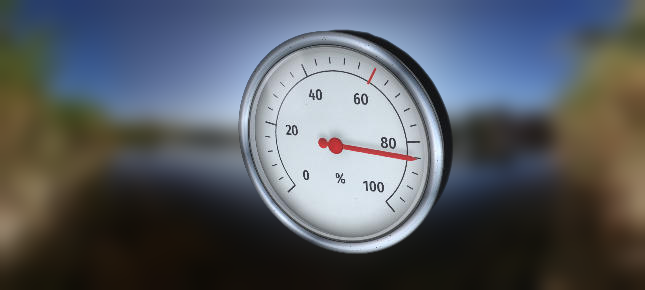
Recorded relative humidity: 84 %
